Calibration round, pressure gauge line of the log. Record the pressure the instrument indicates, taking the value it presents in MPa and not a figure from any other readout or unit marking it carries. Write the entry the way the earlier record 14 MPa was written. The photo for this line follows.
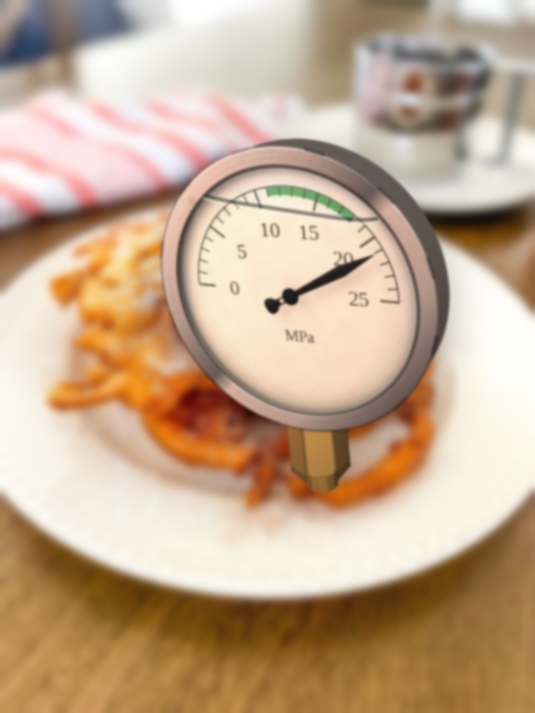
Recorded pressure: 21 MPa
